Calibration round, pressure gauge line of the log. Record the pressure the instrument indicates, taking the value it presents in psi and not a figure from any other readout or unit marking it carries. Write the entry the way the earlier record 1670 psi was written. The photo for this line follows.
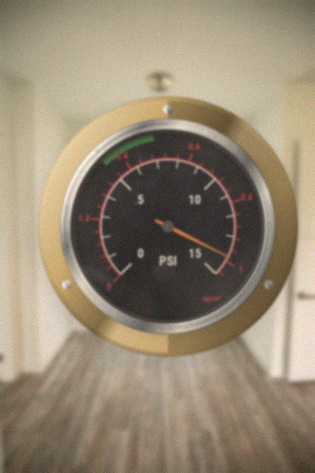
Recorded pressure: 14 psi
